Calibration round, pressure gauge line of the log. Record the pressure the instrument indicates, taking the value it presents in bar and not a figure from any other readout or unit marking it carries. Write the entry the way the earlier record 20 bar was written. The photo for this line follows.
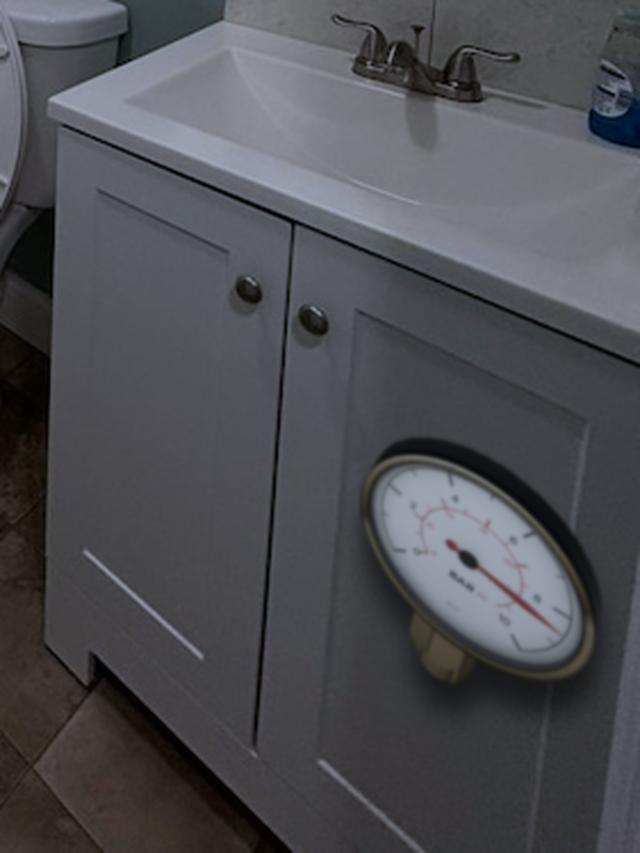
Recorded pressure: 8.5 bar
